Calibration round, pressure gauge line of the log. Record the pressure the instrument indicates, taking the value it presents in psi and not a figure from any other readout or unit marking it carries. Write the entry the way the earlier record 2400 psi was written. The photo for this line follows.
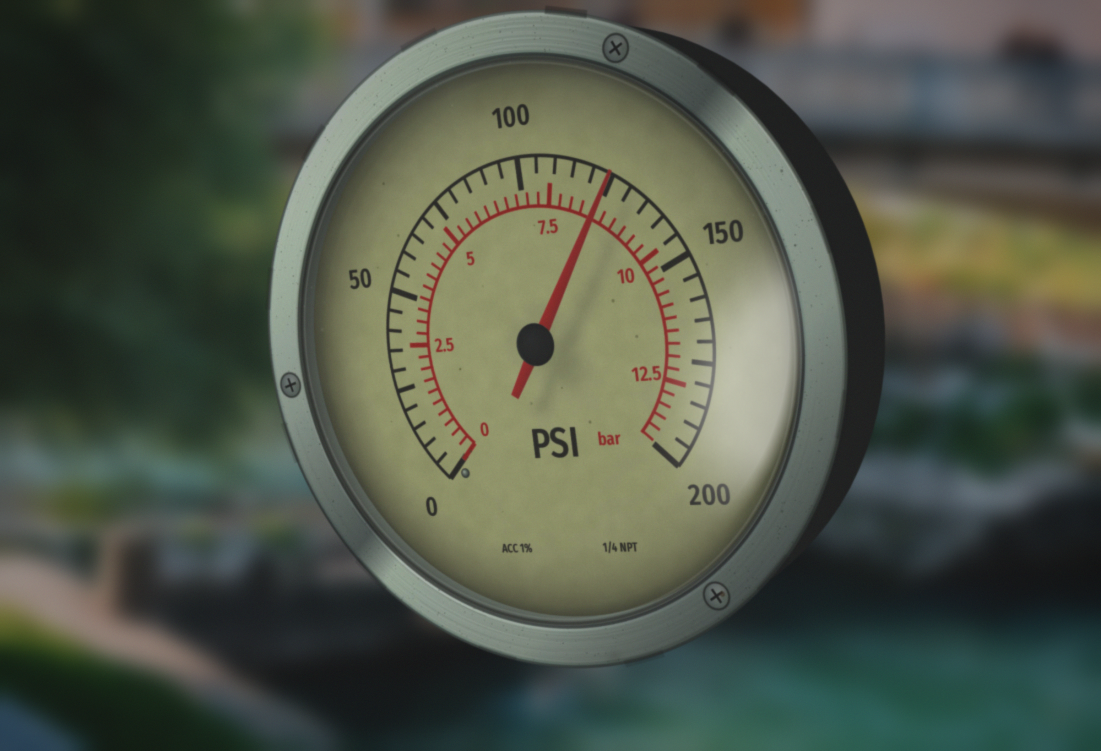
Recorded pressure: 125 psi
